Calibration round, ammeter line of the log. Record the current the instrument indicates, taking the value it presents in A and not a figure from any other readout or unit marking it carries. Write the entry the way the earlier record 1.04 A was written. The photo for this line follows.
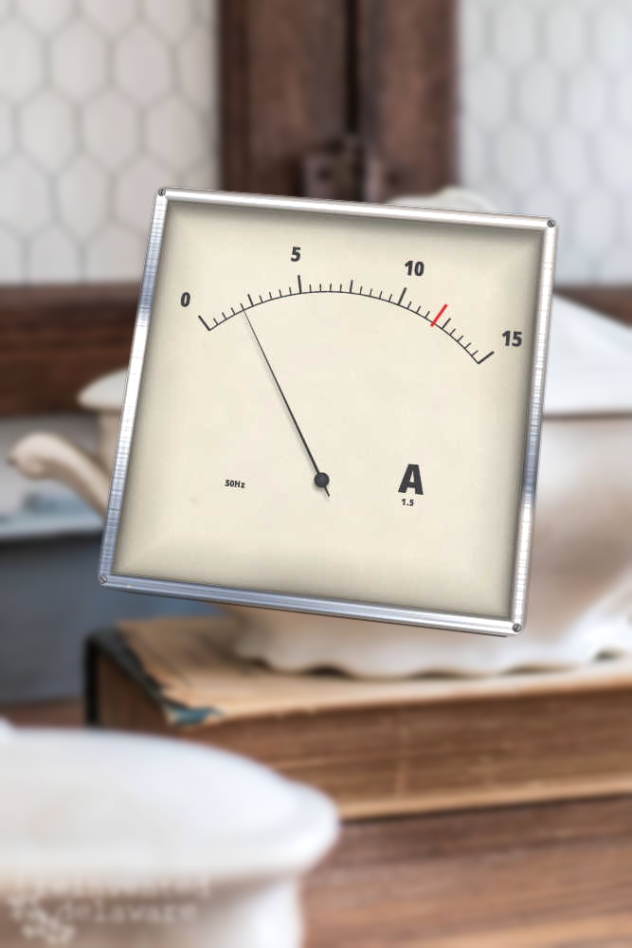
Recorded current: 2 A
